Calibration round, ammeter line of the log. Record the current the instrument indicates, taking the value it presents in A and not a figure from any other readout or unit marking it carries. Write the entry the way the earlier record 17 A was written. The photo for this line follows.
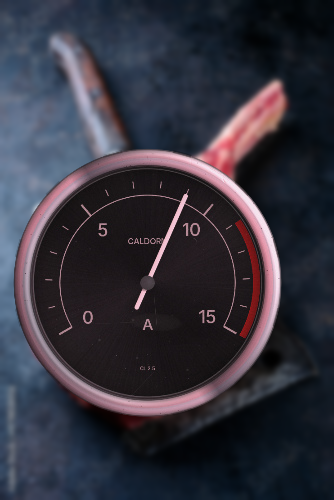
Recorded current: 9 A
